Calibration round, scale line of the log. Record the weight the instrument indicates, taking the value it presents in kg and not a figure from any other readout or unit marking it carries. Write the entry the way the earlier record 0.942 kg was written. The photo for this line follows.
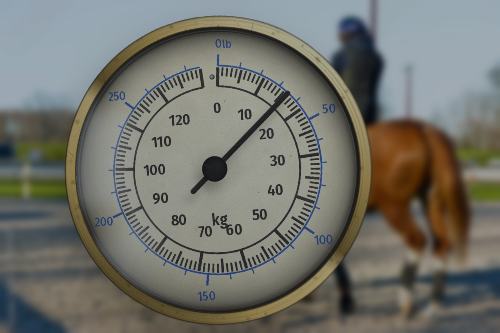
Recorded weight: 16 kg
